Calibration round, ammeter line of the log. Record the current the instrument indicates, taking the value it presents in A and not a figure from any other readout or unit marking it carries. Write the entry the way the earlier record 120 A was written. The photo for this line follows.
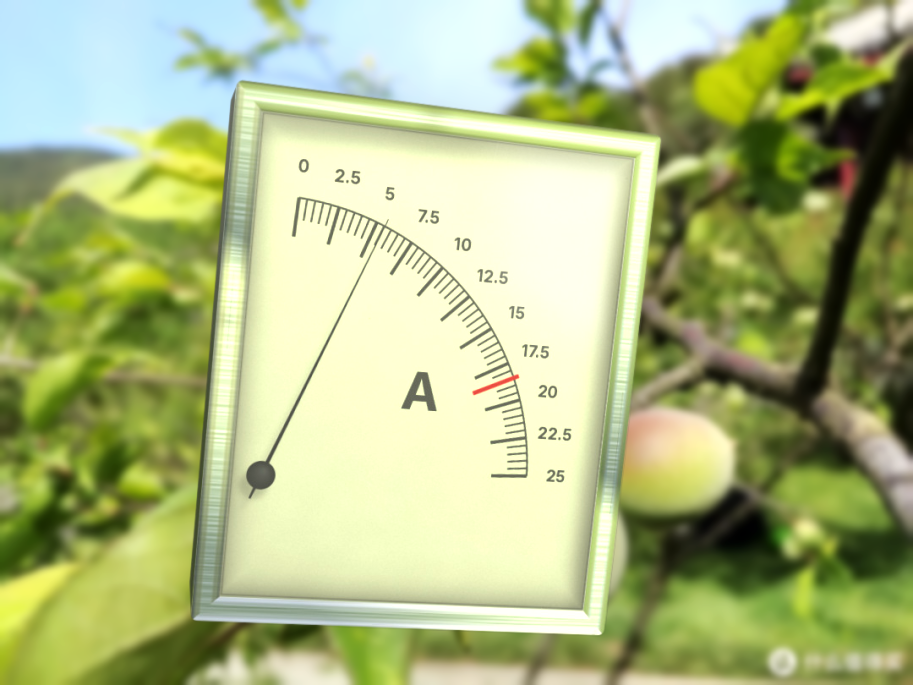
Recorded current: 5.5 A
